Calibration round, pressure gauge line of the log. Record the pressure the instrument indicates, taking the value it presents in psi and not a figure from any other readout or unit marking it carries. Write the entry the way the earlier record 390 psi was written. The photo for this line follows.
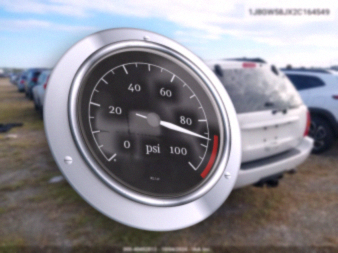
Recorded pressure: 87.5 psi
